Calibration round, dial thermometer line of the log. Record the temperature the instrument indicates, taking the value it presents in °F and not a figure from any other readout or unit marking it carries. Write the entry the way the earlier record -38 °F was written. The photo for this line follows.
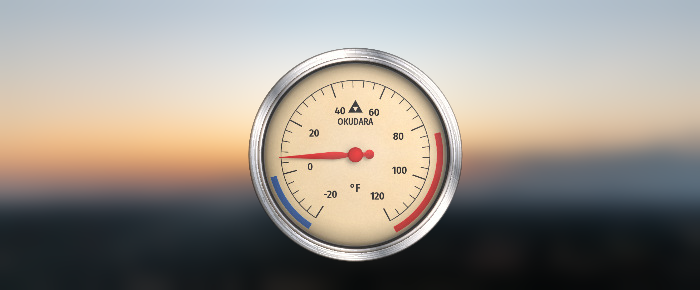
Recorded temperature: 6 °F
